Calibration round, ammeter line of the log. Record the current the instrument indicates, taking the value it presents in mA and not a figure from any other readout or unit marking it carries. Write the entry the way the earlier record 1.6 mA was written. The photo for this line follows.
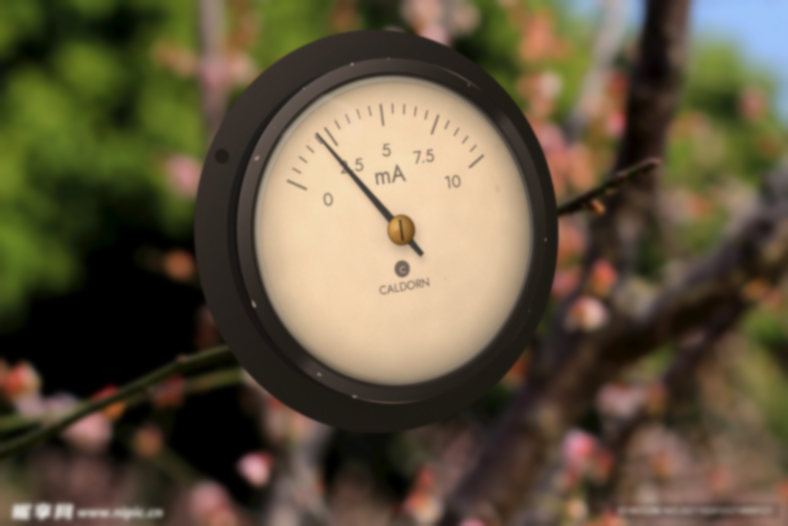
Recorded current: 2 mA
